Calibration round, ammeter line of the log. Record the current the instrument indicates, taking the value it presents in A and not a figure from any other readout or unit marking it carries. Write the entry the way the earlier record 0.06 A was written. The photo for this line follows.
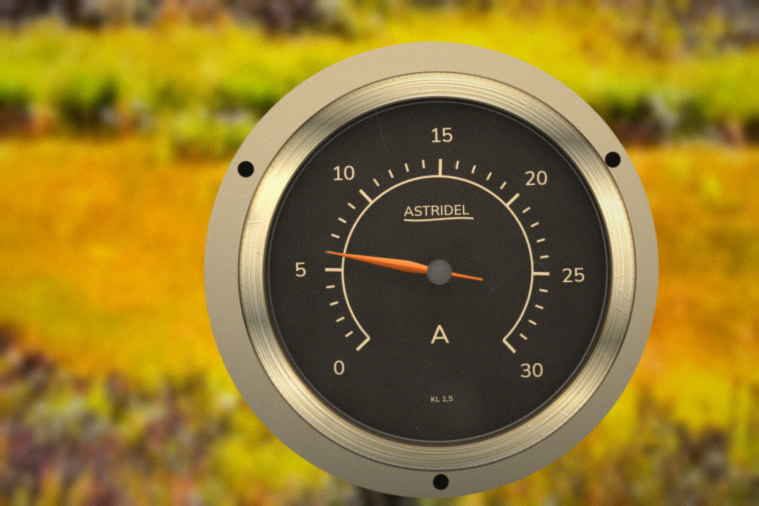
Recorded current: 6 A
